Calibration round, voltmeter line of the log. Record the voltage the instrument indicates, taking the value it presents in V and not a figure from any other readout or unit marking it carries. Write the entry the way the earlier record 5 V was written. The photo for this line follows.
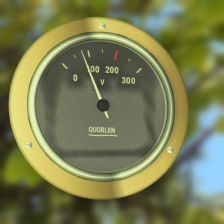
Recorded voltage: 75 V
